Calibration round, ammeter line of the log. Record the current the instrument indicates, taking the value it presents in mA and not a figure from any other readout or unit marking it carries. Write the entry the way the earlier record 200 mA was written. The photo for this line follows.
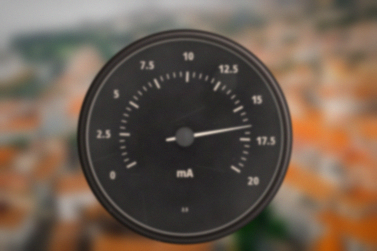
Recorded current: 16.5 mA
